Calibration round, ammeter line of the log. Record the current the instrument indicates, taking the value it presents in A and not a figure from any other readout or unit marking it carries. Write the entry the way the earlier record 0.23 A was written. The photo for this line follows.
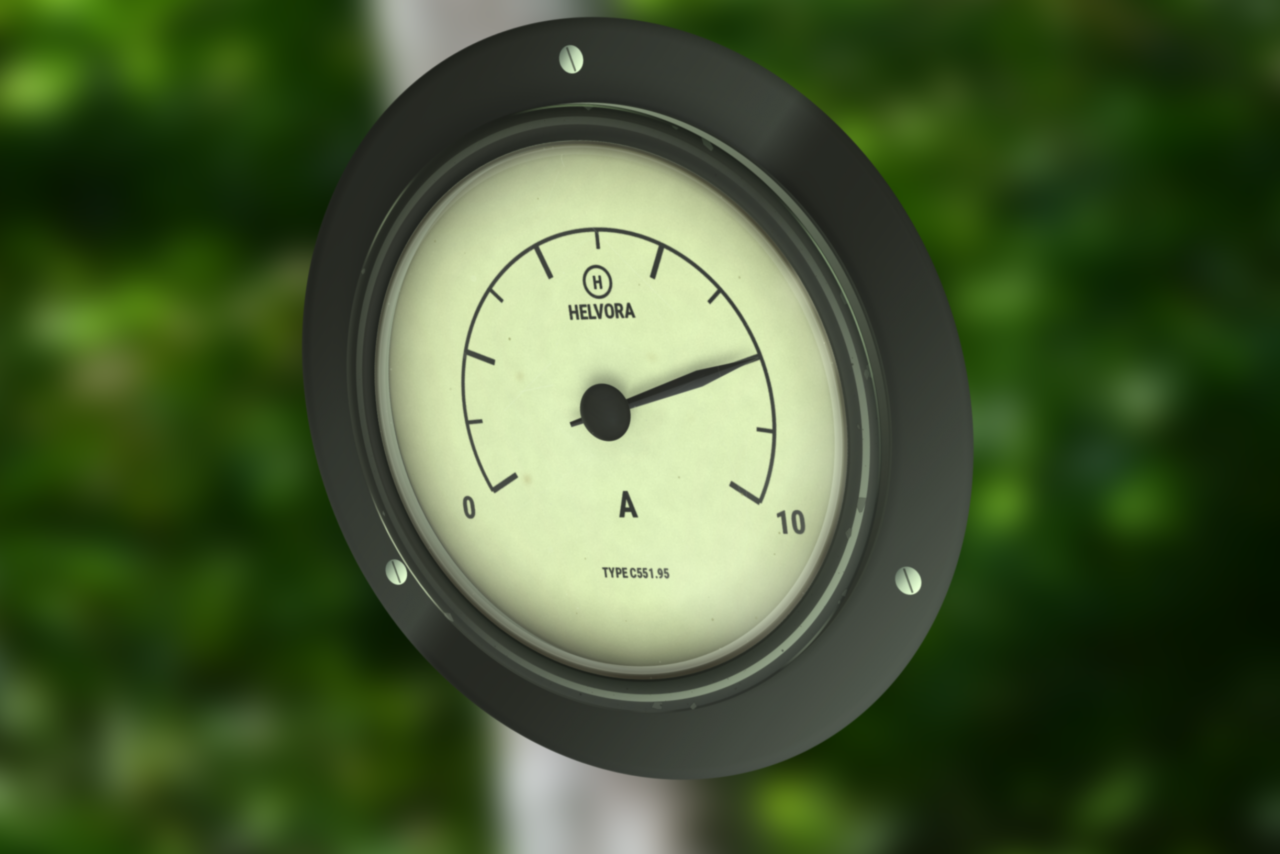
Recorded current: 8 A
